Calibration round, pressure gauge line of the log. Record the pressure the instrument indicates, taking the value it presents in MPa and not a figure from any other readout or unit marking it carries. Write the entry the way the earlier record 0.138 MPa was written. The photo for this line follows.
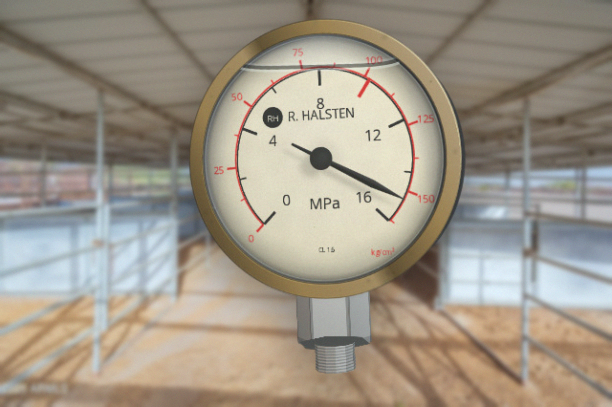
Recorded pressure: 15 MPa
